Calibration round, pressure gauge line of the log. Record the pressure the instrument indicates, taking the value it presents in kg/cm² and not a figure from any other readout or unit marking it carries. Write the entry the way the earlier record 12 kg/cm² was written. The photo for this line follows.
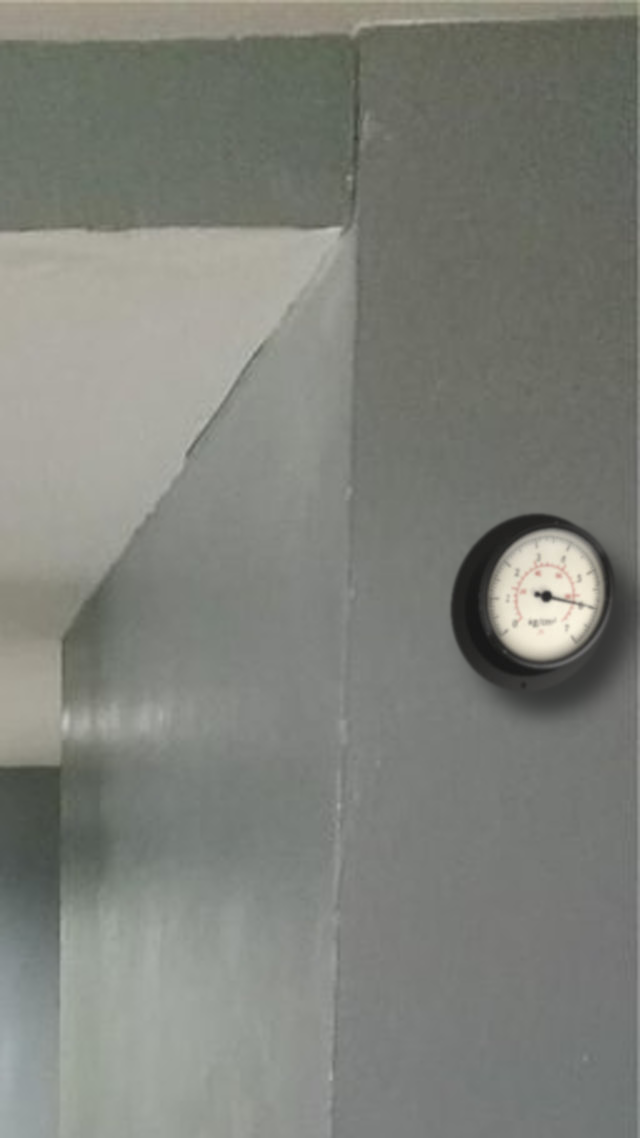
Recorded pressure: 6 kg/cm²
